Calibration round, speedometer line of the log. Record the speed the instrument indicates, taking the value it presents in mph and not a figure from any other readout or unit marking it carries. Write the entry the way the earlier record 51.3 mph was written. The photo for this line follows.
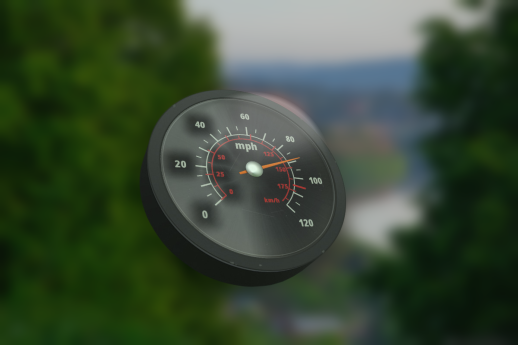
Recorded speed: 90 mph
